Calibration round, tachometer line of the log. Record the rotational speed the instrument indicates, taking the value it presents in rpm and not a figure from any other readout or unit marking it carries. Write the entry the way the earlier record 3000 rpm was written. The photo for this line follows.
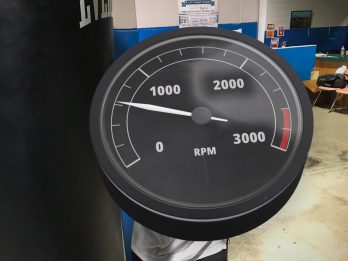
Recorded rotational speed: 600 rpm
